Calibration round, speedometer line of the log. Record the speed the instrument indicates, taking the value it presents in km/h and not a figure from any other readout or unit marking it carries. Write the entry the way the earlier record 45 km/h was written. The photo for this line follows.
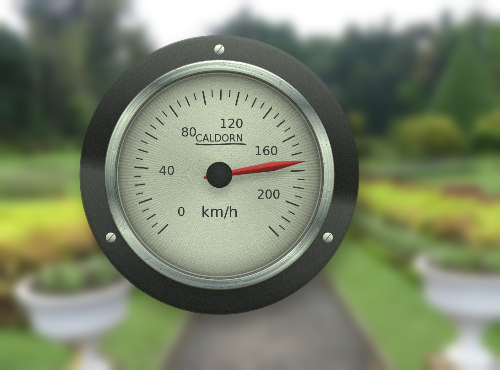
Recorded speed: 175 km/h
